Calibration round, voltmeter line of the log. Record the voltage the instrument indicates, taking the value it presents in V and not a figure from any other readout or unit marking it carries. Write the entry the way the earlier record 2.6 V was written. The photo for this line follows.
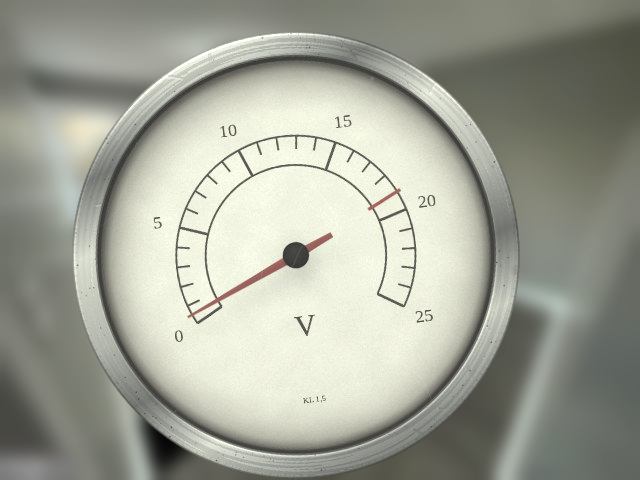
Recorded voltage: 0.5 V
